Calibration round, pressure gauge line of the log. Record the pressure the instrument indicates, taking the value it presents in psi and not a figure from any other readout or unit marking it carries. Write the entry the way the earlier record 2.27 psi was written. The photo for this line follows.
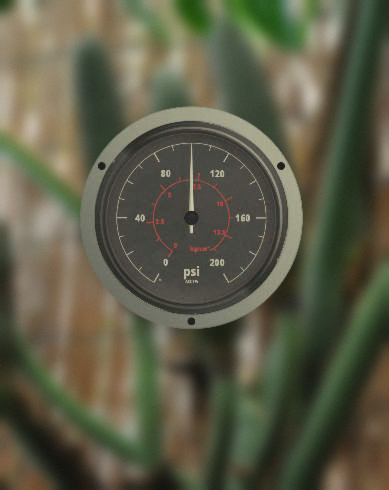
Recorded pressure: 100 psi
